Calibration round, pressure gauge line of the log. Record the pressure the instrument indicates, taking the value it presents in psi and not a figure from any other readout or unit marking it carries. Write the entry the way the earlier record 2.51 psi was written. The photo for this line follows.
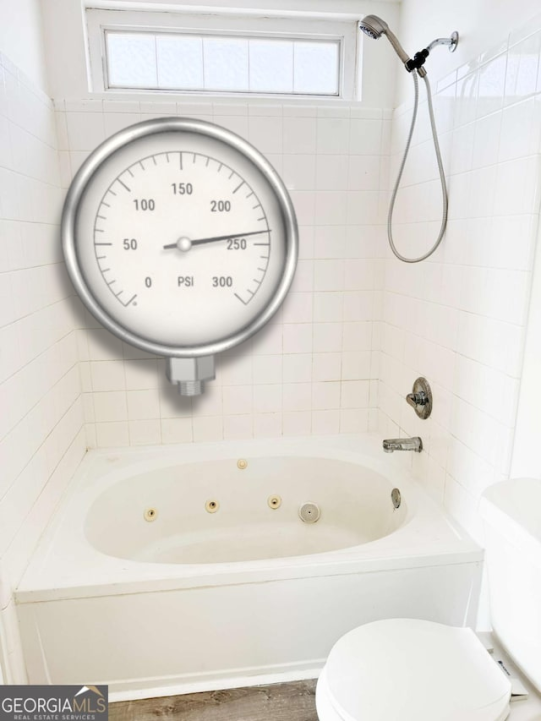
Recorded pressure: 240 psi
